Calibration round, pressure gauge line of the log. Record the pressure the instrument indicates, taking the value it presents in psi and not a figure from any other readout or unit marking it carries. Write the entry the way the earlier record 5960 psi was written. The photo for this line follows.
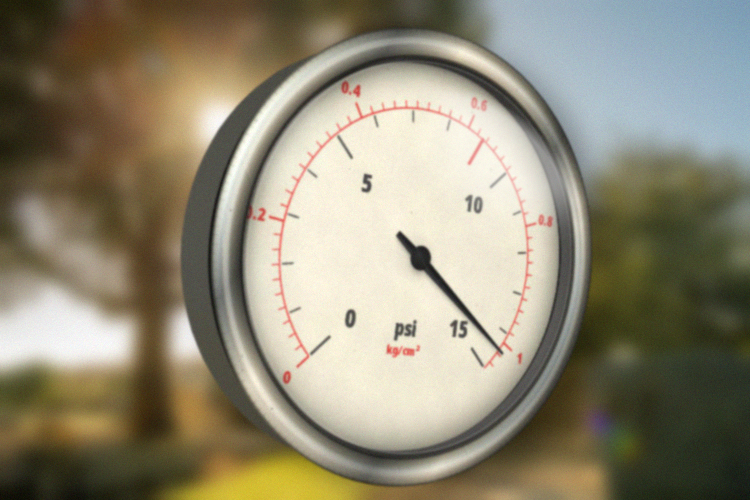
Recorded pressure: 14.5 psi
